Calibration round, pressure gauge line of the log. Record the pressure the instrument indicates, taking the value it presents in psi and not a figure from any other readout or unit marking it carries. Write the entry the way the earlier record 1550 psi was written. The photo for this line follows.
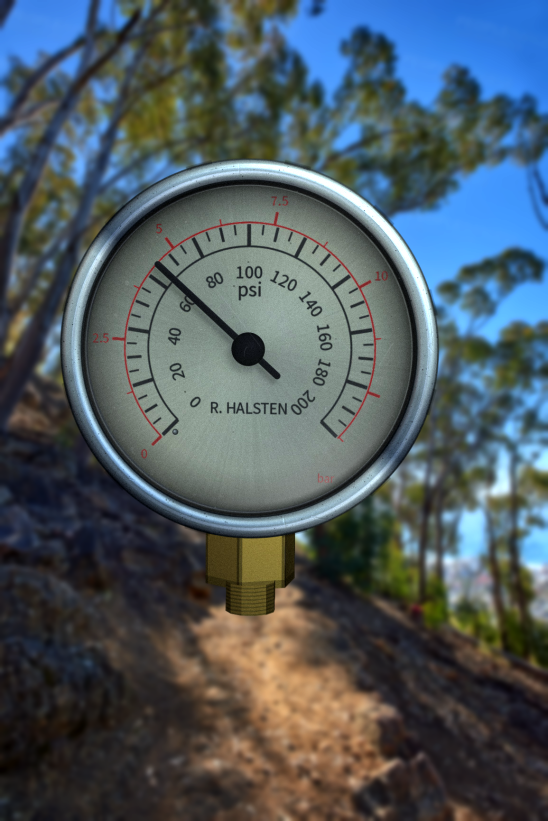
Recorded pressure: 65 psi
